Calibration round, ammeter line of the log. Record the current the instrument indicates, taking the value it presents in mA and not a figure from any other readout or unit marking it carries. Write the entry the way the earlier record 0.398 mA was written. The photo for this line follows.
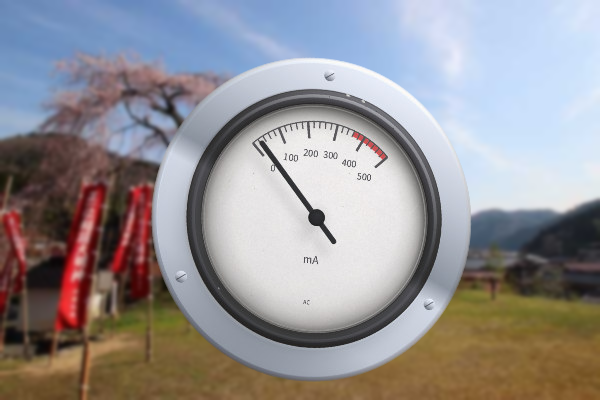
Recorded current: 20 mA
